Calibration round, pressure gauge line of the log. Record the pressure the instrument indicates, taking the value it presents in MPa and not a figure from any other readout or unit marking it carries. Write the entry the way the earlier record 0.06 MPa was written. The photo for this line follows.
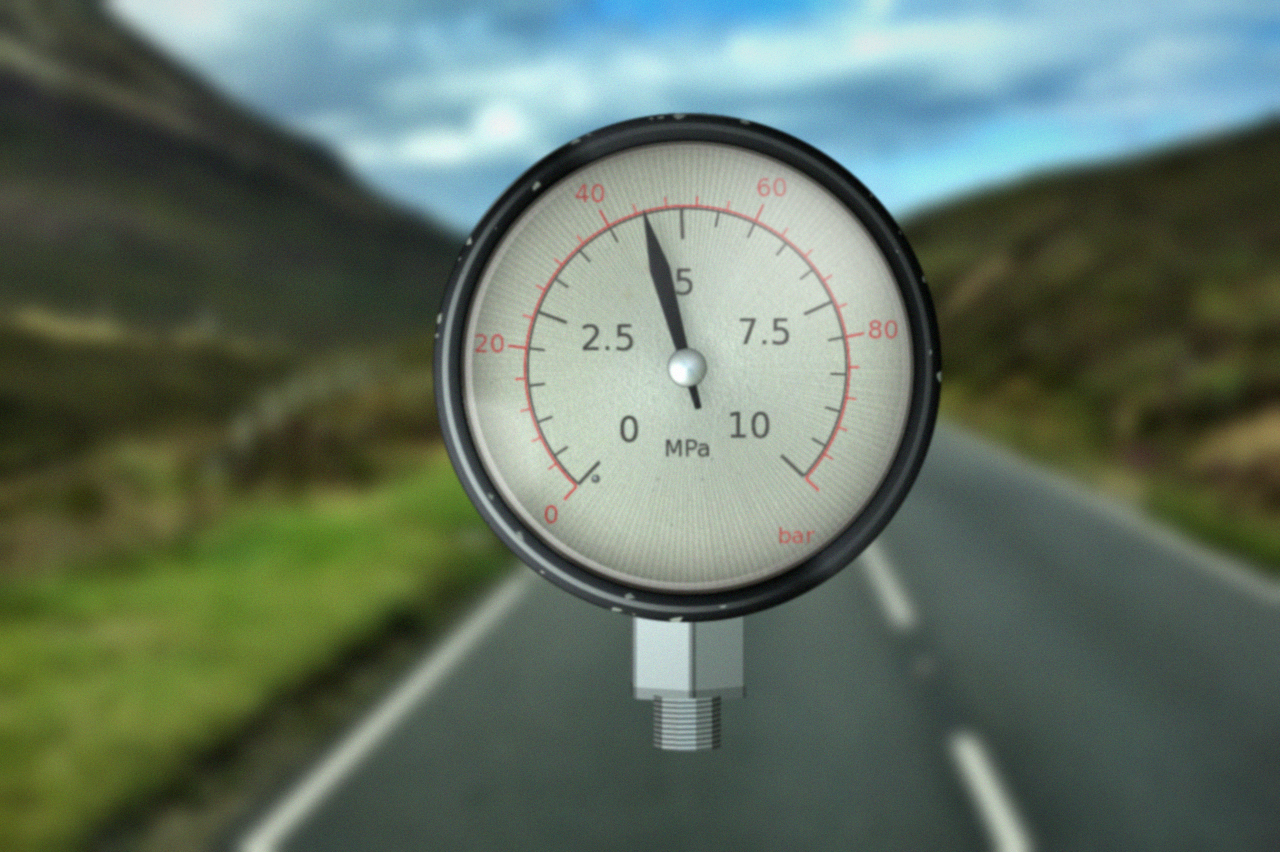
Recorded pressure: 4.5 MPa
